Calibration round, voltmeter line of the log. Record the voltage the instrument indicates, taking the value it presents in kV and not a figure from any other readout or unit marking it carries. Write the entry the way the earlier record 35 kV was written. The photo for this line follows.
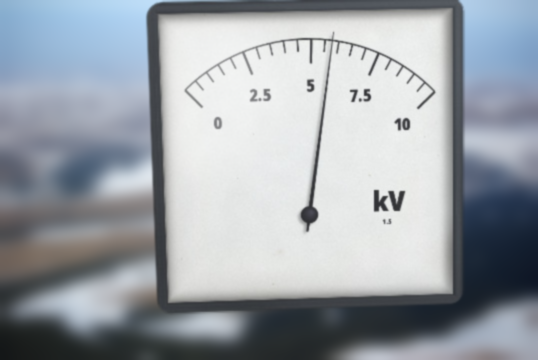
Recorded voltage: 5.75 kV
